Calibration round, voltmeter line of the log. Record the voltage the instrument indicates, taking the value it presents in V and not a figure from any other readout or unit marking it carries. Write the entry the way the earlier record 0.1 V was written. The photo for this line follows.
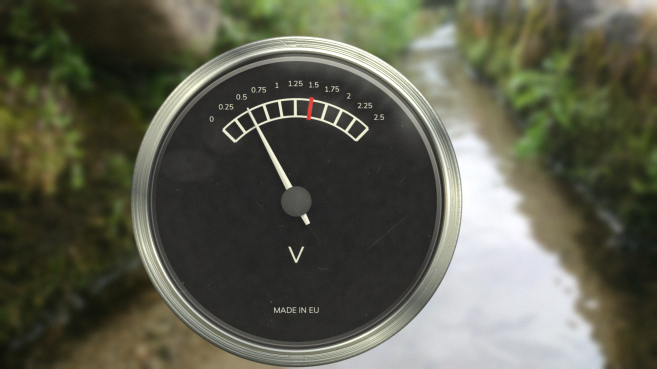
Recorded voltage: 0.5 V
